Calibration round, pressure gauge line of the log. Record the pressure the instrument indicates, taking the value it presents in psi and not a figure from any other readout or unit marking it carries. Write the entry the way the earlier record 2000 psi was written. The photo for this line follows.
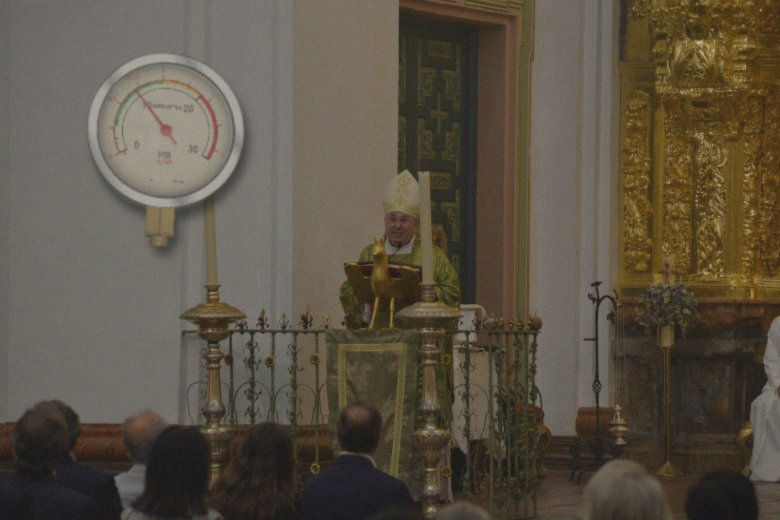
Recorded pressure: 10 psi
